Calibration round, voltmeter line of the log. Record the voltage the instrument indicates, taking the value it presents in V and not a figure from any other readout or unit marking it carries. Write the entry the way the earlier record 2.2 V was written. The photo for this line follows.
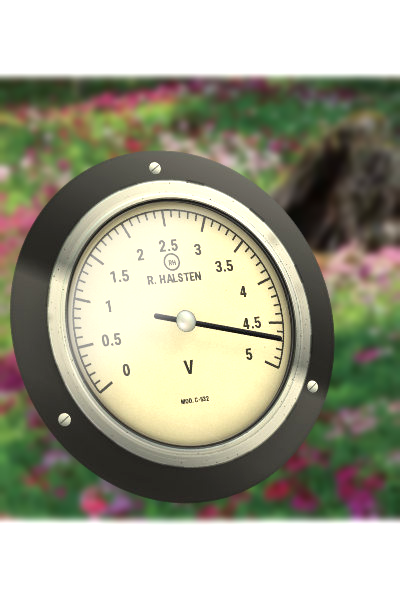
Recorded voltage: 4.7 V
